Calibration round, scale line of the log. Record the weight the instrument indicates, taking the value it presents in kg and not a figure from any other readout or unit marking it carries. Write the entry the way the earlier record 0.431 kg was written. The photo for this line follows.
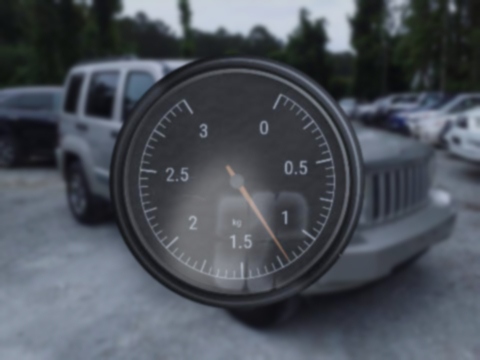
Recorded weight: 1.2 kg
